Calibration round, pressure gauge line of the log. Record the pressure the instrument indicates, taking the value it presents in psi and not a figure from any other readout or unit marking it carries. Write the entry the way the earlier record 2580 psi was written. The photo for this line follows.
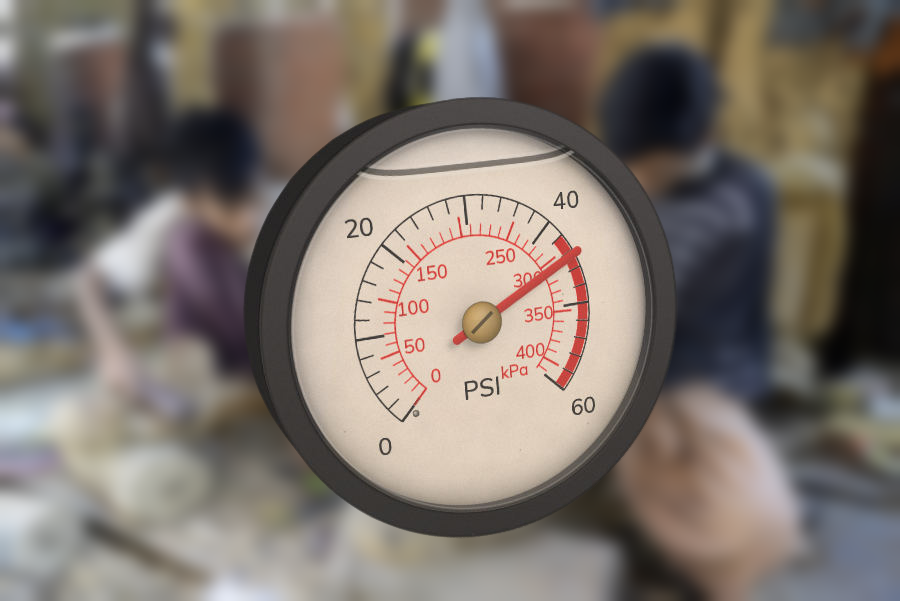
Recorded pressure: 44 psi
